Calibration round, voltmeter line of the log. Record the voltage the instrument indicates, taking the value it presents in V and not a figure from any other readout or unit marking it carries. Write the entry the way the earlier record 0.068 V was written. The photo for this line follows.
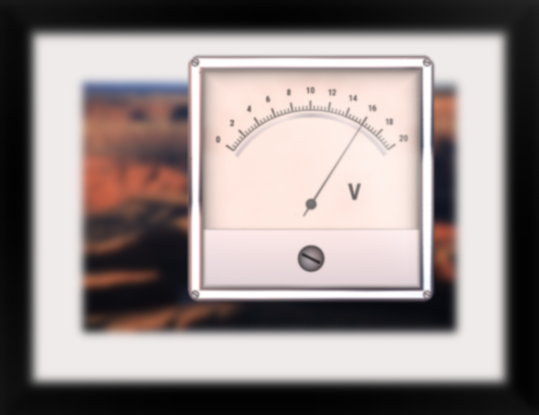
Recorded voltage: 16 V
